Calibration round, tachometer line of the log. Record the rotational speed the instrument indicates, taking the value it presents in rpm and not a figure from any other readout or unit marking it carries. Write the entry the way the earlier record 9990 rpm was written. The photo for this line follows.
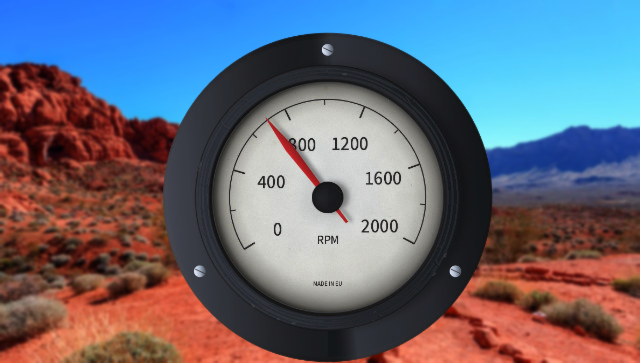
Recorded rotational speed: 700 rpm
